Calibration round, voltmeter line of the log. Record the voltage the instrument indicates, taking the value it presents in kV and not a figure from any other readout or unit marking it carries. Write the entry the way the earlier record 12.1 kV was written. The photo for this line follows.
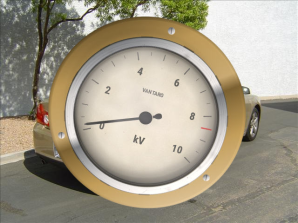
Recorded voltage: 0.25 kV
